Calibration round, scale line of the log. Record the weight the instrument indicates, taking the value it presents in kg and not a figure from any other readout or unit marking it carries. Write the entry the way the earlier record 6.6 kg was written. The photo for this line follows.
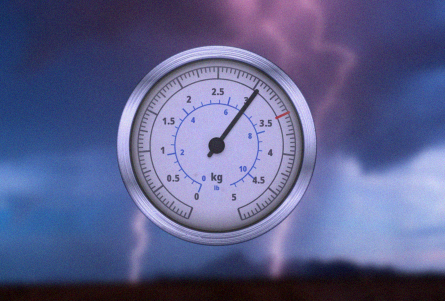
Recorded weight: 3.05 kg
